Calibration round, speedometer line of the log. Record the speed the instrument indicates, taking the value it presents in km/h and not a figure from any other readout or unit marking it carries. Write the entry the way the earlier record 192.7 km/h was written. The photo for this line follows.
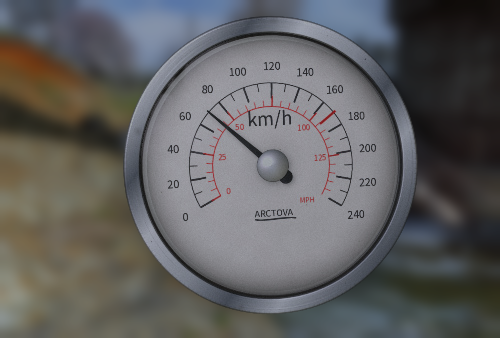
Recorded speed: 70 km/h
